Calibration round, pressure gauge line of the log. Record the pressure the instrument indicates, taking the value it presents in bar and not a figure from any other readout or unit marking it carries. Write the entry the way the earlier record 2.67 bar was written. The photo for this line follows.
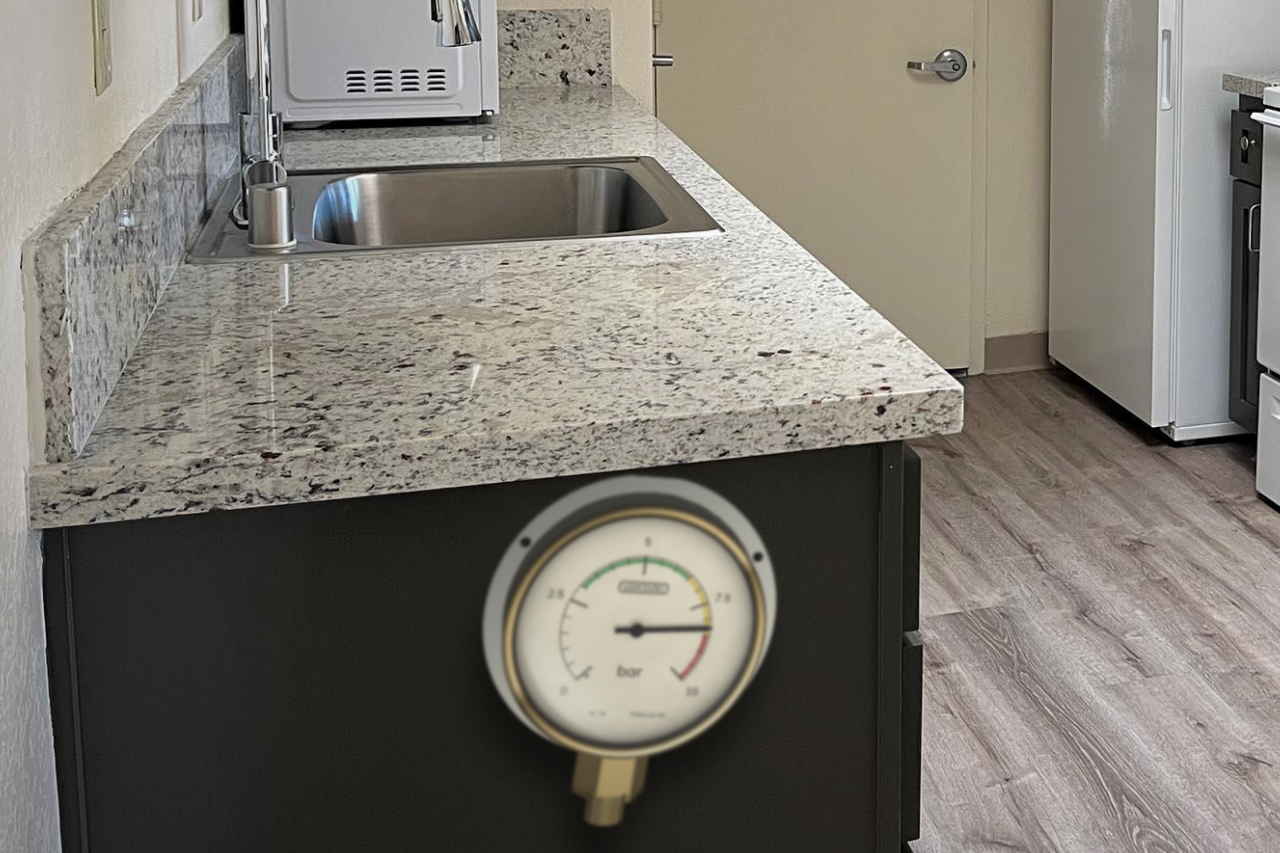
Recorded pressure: 8.25 bar
